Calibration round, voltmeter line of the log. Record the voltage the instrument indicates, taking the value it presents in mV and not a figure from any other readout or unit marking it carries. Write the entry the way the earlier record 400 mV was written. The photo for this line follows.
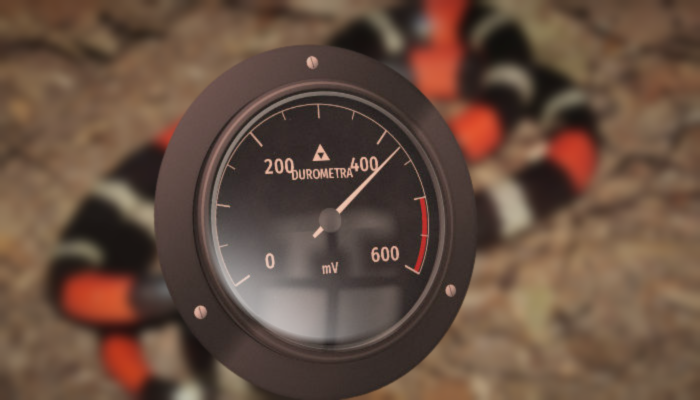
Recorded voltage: 425 mV
